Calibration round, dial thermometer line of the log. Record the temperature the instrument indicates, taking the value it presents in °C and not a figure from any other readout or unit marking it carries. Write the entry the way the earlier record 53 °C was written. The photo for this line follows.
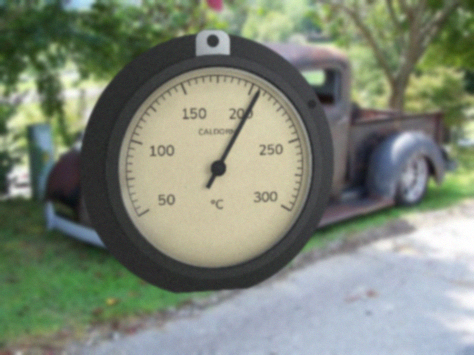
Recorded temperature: 205 °C
